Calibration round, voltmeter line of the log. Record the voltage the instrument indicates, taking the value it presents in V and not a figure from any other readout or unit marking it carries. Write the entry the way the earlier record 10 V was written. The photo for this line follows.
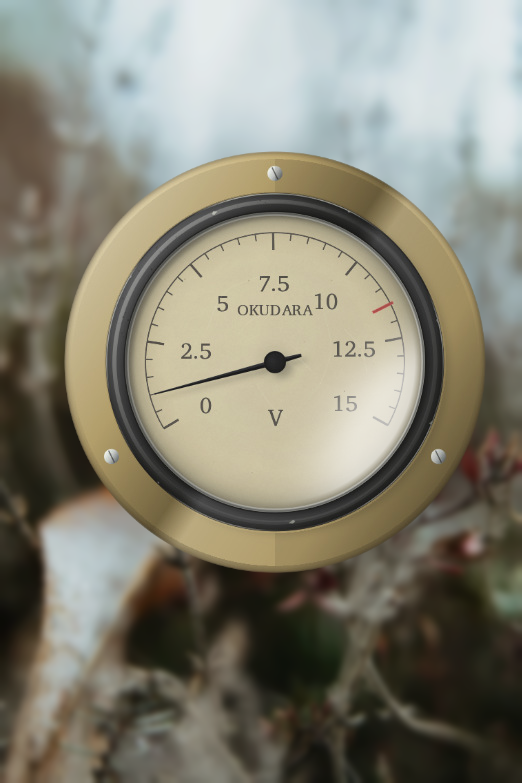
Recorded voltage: 1 V
